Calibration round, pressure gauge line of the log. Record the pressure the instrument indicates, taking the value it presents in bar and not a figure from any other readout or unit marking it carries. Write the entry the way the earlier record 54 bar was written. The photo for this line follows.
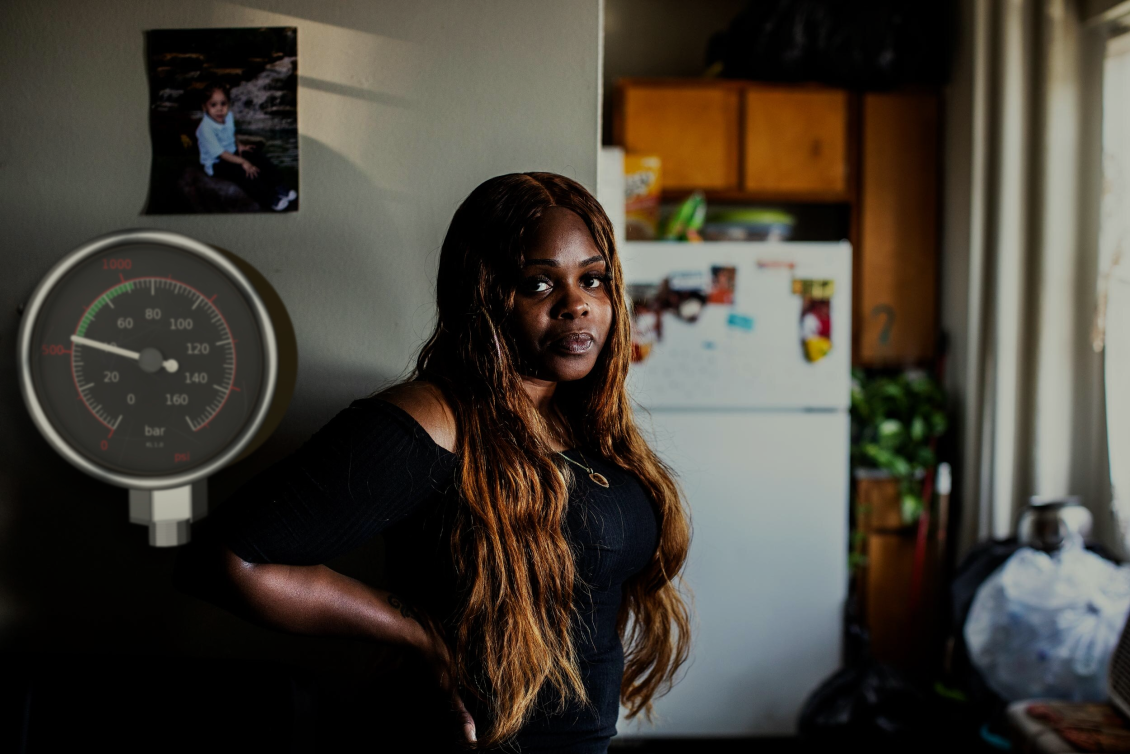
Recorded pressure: 40 bar
